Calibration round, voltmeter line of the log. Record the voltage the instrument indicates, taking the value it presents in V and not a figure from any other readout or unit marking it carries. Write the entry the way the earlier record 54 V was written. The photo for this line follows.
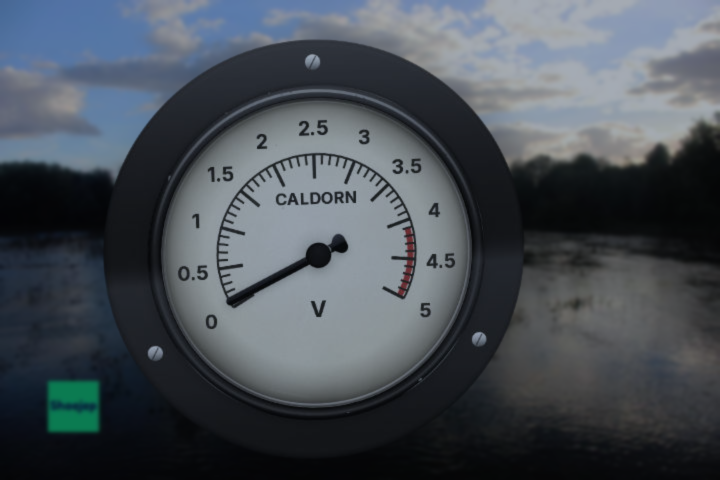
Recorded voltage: 0.1 V
